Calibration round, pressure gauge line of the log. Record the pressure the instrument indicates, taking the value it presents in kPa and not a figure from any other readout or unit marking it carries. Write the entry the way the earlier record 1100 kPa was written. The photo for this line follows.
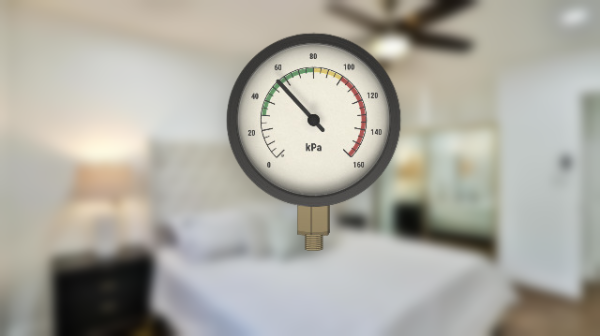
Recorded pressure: 55 kPa
